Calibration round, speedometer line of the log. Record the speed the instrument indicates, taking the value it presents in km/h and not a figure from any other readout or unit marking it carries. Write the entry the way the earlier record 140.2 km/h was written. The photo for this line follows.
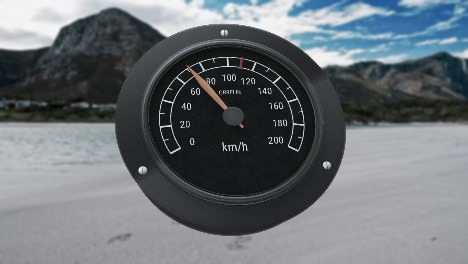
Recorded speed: 70 km/h
